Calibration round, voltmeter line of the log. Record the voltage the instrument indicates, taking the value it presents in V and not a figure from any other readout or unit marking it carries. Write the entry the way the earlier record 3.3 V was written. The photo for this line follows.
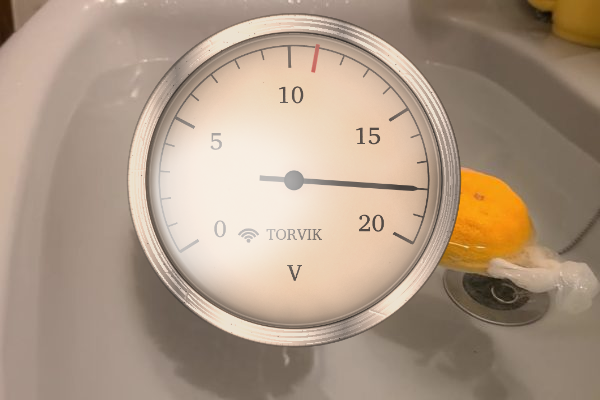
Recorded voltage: 18 V
